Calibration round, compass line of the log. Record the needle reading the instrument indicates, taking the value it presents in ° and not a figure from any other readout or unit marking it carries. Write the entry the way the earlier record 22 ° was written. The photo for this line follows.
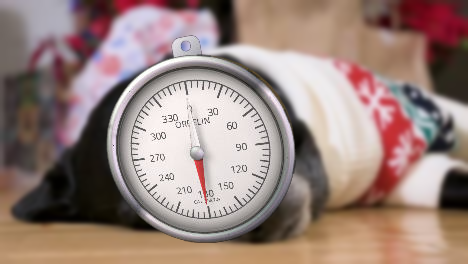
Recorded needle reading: 180 °
